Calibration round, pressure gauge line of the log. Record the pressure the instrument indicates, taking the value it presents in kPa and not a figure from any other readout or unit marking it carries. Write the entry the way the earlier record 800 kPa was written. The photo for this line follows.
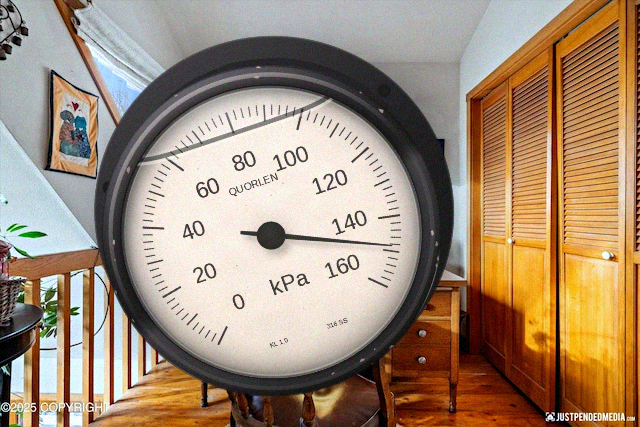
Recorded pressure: 148 kPa
